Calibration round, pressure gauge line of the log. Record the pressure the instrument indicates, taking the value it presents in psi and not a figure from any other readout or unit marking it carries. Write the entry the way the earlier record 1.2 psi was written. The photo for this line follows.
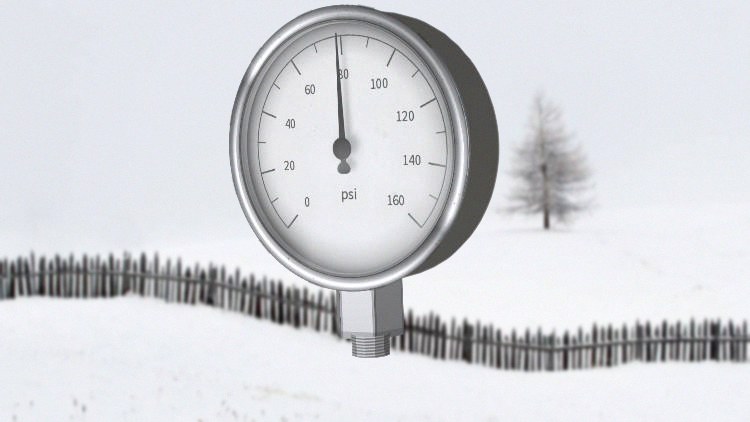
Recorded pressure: 80 psi
